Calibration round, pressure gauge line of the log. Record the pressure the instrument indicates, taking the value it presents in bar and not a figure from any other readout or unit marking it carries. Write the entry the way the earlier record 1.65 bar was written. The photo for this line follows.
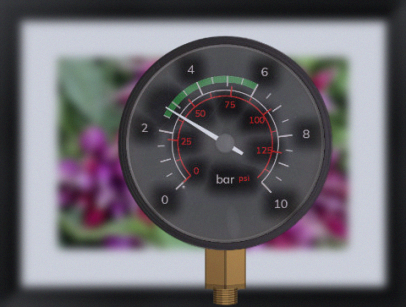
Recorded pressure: 2.75 bar
